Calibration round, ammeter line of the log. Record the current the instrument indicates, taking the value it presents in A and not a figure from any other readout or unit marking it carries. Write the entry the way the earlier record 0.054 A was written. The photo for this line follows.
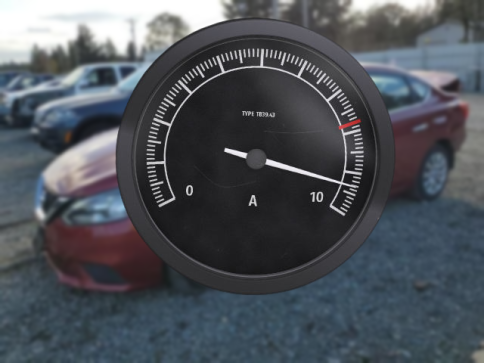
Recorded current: 9.3 A
